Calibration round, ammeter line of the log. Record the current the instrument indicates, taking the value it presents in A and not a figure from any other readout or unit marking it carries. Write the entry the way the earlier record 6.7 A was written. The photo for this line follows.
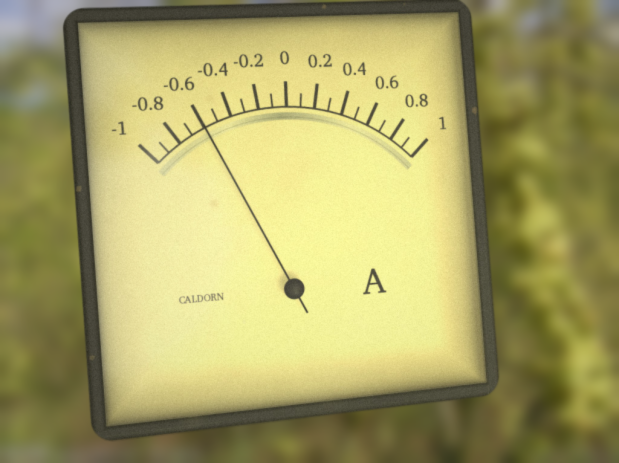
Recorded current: -0.6 A
